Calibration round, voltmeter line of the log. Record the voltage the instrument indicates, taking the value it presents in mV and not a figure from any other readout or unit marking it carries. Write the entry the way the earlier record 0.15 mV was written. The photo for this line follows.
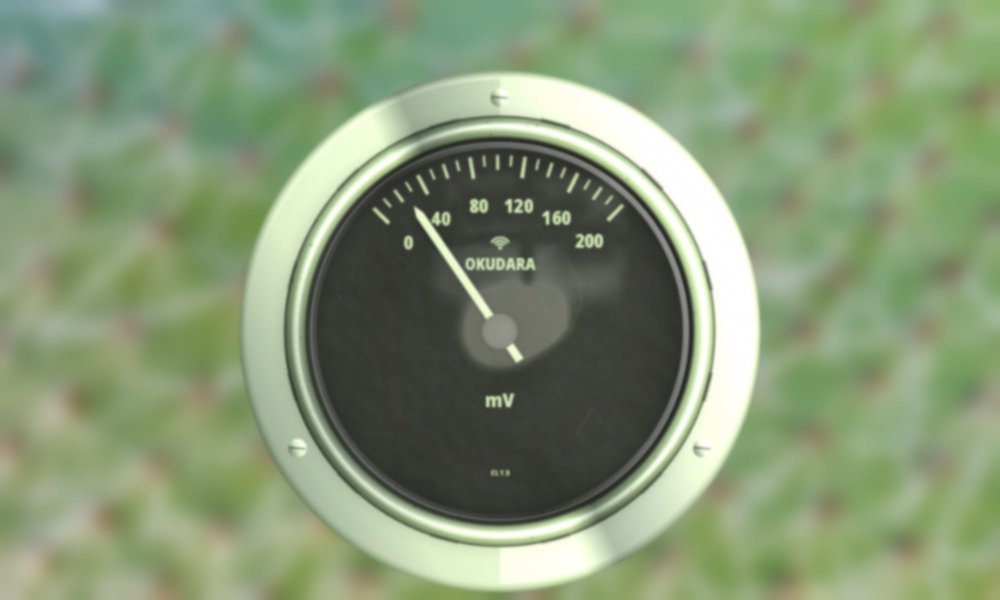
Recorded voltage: 25 mV
